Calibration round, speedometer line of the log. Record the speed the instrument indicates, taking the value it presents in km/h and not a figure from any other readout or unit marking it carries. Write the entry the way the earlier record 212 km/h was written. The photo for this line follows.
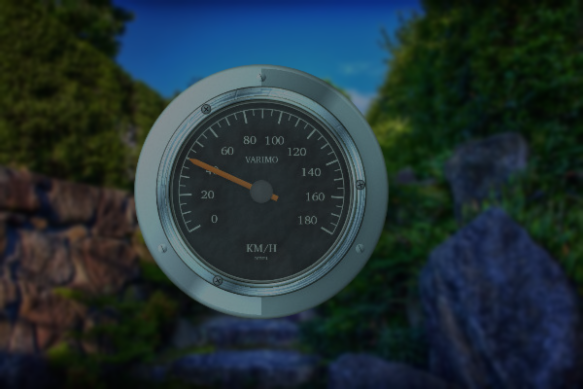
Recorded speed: 40 km/h
